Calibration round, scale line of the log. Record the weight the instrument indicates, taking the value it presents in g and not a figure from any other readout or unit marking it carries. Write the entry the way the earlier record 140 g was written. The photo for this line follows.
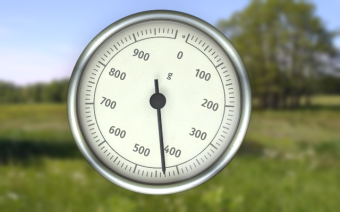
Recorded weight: 430 g
